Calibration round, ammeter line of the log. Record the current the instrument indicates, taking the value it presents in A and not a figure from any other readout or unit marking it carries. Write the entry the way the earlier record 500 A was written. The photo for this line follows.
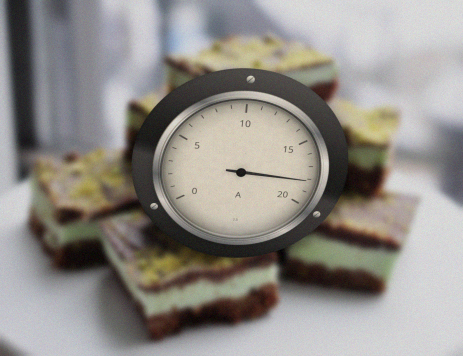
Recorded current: 18 A
